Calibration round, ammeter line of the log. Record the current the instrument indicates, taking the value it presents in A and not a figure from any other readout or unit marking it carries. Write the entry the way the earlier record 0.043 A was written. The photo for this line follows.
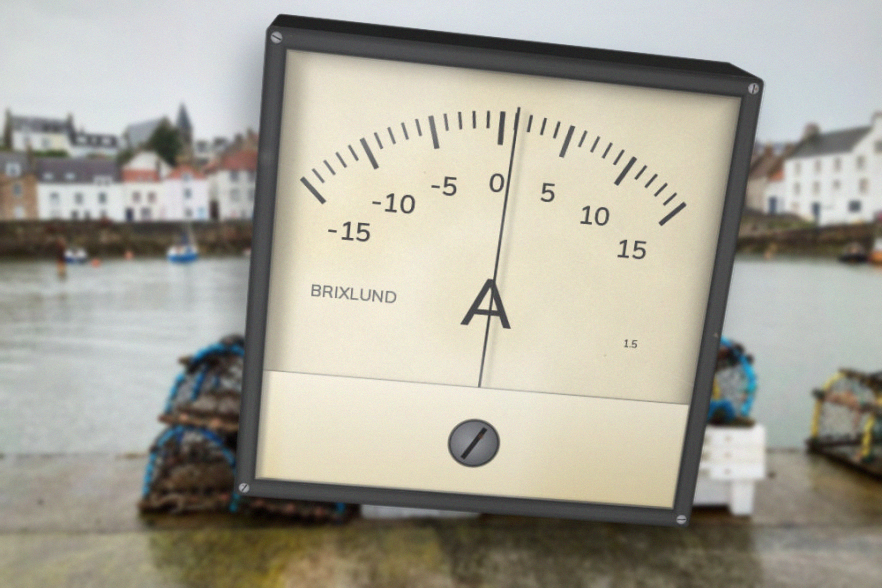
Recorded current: 1 A
